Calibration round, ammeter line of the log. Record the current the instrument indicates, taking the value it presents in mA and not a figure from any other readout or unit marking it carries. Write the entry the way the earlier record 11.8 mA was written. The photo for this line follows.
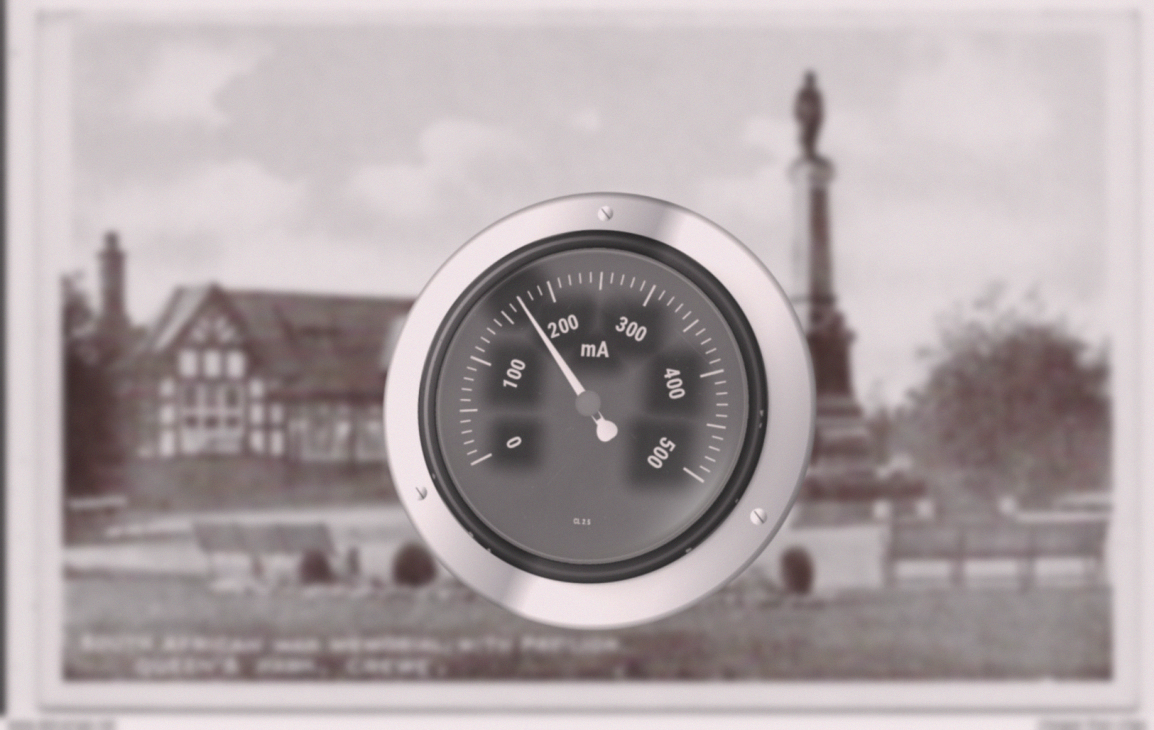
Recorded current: 170 mA
